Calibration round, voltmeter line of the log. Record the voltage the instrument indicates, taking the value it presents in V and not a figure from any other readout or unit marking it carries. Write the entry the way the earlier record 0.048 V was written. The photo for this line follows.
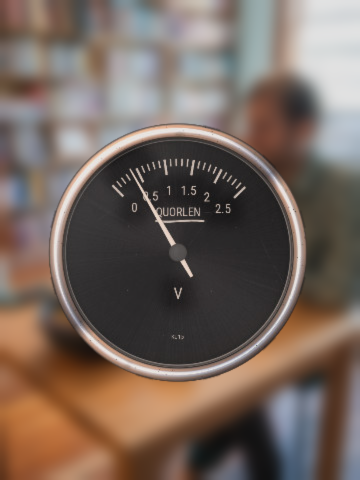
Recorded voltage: 0.4 V
